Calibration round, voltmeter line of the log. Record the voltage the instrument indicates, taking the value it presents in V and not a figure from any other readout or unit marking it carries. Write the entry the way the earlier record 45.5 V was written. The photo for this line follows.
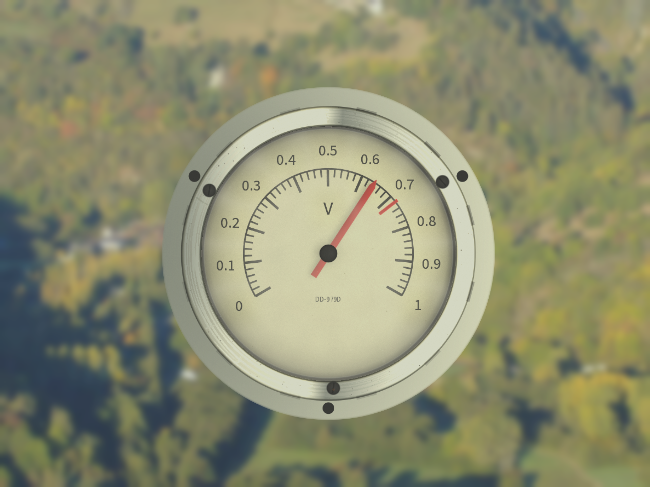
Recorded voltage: 0.64 V
